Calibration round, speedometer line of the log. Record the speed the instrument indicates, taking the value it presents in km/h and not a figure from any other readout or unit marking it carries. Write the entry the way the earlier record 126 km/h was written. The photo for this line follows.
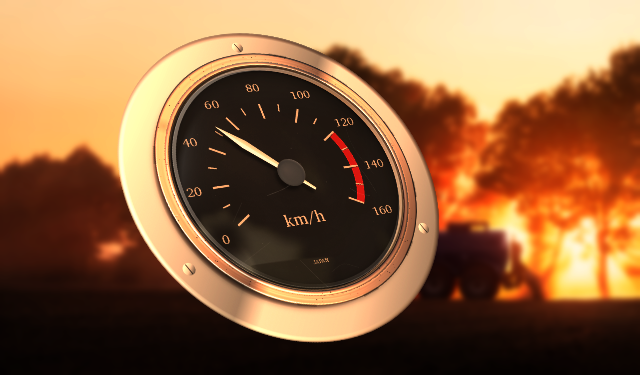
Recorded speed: 50 km/h
